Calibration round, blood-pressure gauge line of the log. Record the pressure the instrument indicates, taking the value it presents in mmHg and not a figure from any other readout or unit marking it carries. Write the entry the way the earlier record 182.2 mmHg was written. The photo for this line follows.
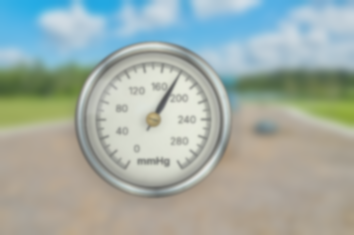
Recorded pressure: 180 mmHg
